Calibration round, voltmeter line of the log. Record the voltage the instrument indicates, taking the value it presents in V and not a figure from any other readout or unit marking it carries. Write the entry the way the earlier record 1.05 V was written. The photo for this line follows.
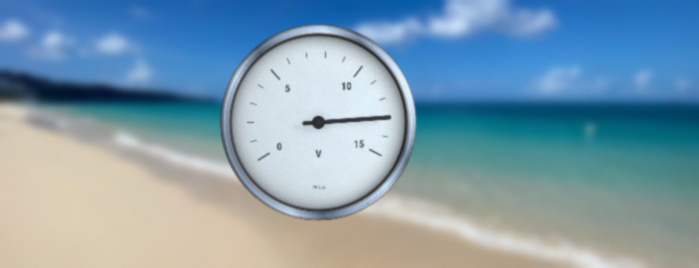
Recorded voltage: 13 V
